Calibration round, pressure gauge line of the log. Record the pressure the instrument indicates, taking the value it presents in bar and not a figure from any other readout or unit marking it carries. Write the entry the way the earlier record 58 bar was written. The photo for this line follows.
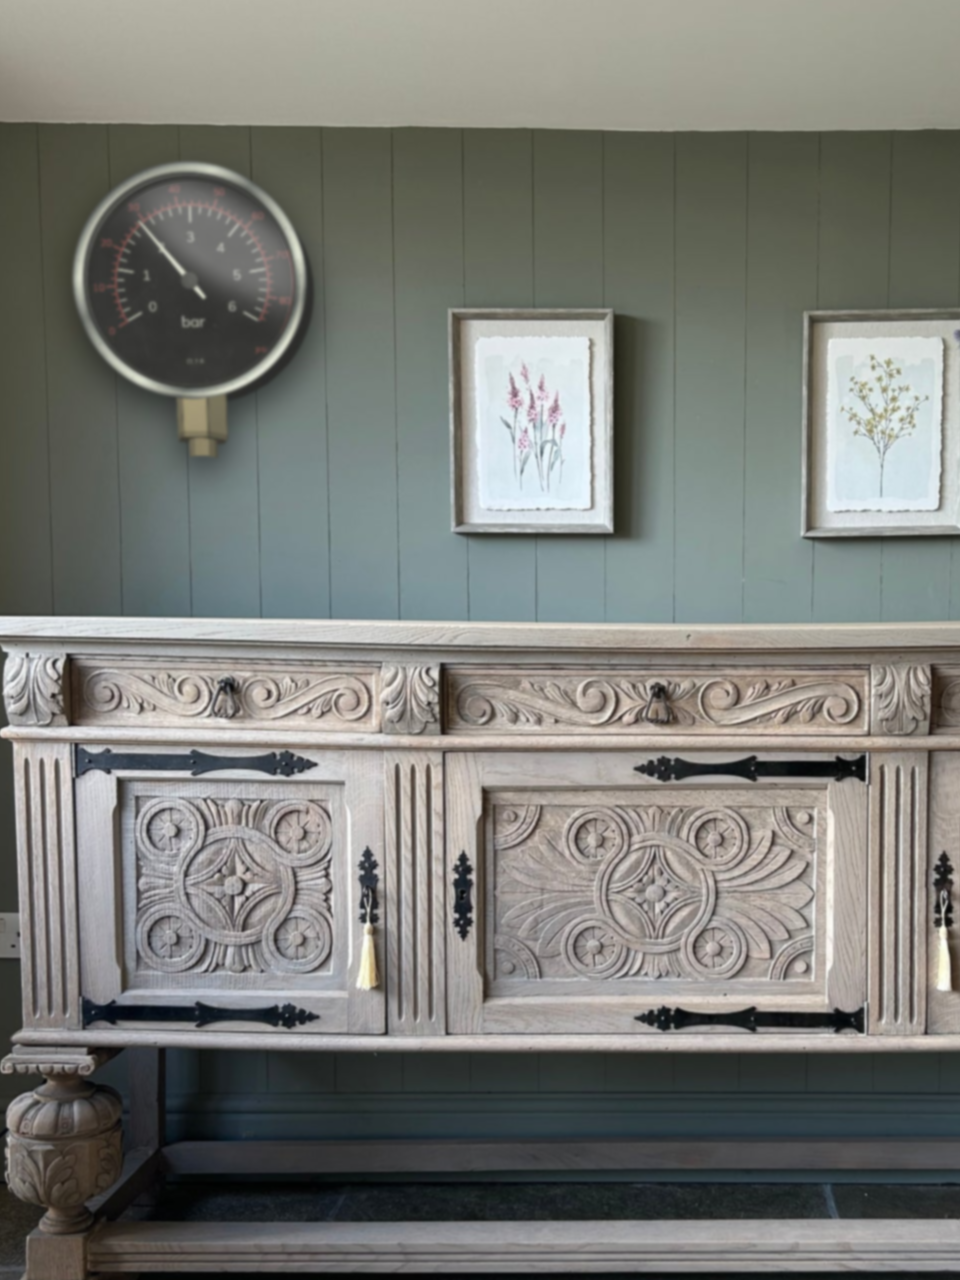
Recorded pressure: 2 bar
